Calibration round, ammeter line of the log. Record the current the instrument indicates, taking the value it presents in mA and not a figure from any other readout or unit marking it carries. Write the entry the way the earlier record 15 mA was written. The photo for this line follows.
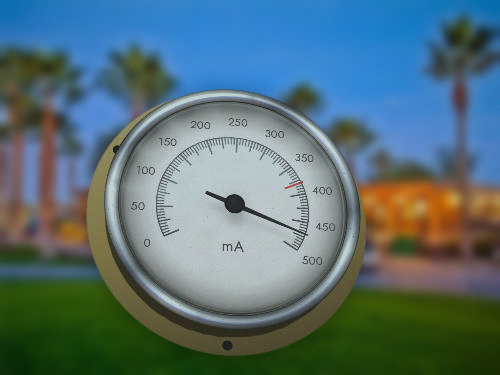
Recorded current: 475 mA
